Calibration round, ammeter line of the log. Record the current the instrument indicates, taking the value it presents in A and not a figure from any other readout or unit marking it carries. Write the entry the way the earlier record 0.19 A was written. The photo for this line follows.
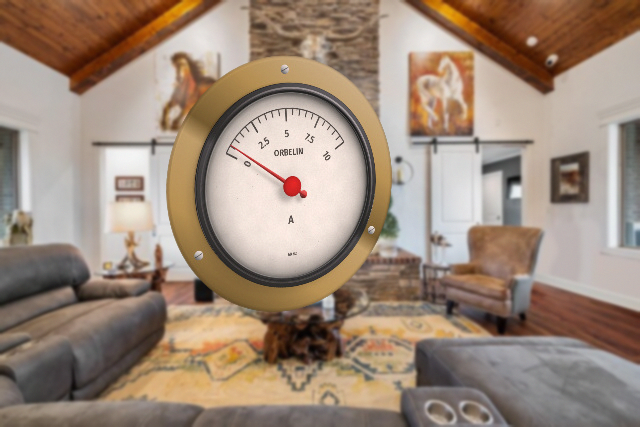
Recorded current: 0.5 A
